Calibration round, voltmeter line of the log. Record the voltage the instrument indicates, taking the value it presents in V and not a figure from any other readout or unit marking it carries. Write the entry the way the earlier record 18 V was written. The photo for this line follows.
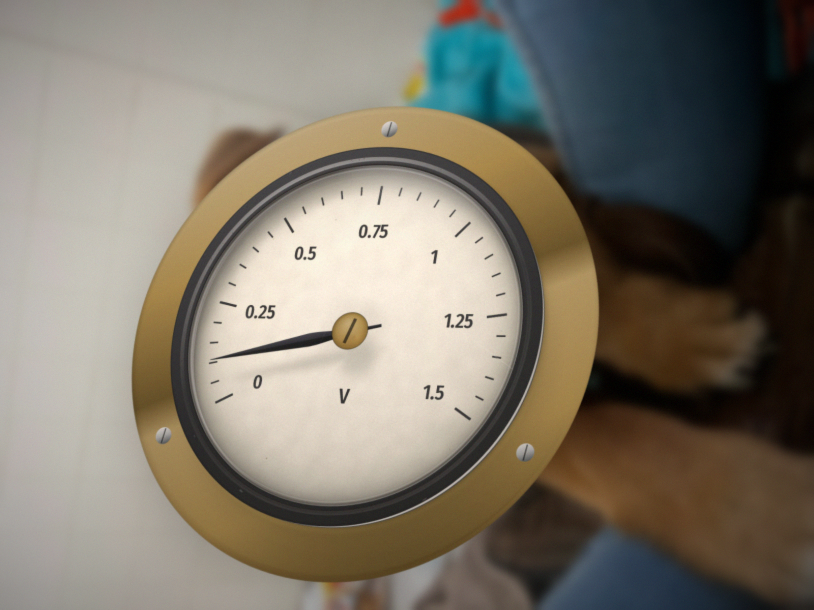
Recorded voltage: 0.1 V
